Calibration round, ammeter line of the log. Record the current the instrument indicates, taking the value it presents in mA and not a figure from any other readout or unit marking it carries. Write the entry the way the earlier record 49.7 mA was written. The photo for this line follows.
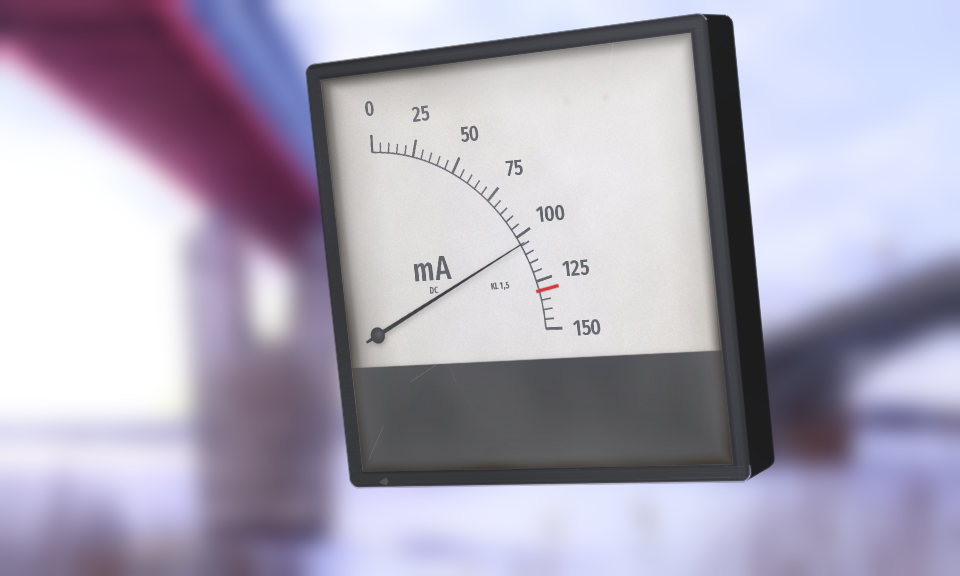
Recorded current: 105 mA
